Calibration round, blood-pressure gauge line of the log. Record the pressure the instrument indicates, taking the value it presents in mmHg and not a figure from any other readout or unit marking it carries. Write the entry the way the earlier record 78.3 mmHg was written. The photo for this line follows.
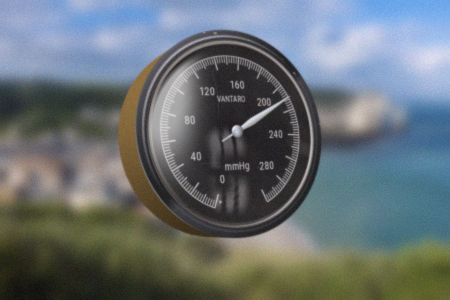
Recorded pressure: 210 mmHg
